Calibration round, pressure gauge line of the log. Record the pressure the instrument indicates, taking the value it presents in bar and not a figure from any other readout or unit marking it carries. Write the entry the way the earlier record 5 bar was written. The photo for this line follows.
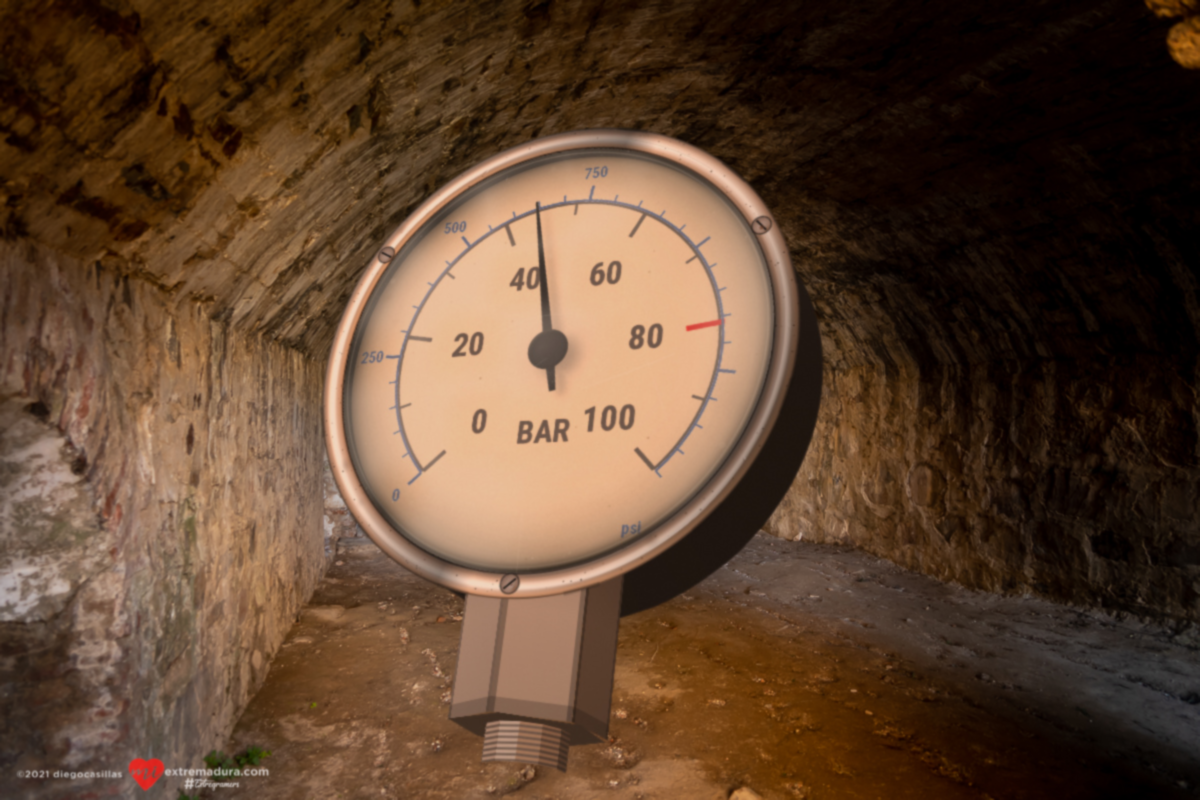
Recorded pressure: 45 bar
